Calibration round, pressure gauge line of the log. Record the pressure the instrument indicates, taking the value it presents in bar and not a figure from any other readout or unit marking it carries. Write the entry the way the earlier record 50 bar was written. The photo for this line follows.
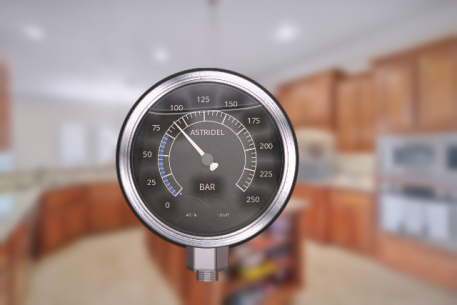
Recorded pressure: 90 bar
